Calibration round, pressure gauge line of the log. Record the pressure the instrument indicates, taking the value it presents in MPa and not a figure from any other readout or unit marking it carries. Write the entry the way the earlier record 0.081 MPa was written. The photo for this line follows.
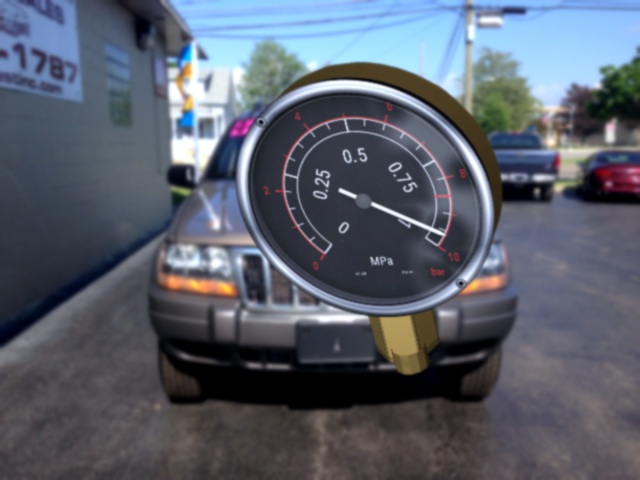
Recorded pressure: 0.95 MPa
